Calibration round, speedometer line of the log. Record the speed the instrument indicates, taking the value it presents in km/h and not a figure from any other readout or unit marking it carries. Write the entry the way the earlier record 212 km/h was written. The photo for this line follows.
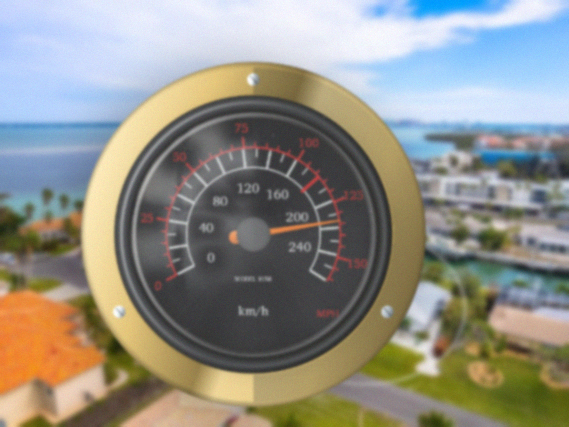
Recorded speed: 215 km/h
